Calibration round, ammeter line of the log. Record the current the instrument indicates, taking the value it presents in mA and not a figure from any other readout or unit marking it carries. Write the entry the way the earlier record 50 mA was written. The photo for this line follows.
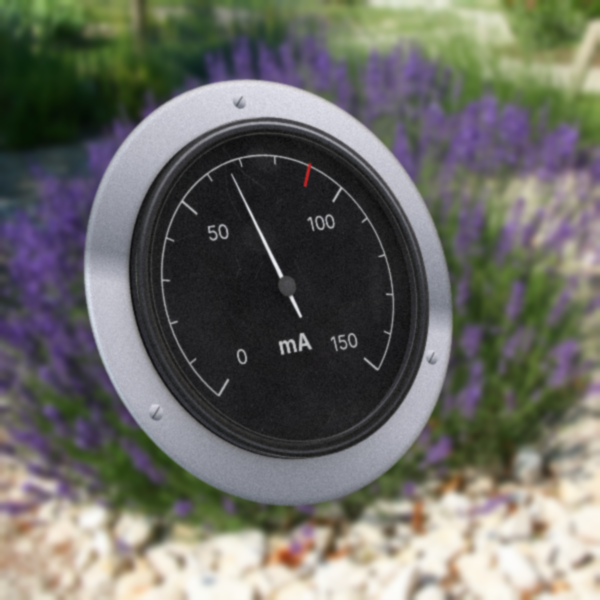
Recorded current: 65 mA
